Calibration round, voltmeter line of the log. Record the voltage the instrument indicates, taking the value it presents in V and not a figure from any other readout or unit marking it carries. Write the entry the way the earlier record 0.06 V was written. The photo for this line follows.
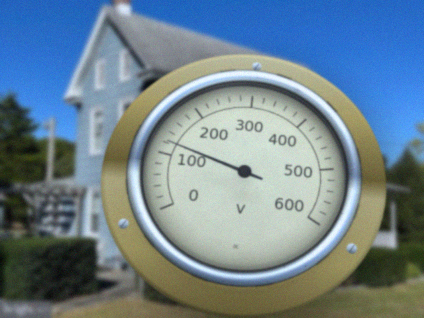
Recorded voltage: 120 V
